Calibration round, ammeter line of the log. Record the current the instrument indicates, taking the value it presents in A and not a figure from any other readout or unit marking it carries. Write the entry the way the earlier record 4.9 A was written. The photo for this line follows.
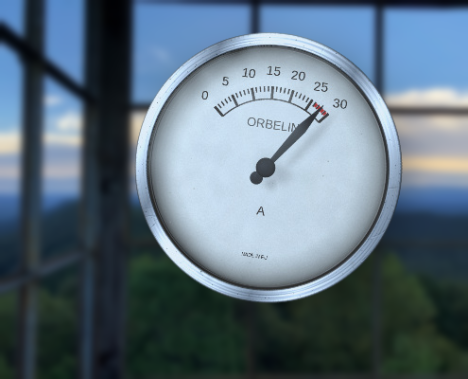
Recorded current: 28 A
